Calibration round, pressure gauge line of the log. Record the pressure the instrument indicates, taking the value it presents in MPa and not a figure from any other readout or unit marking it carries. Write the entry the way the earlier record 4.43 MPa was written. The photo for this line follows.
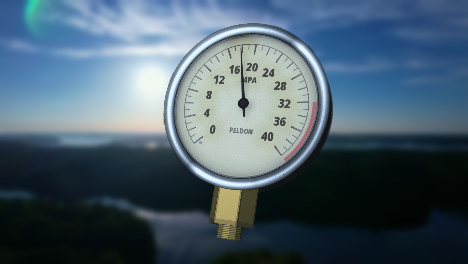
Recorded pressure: 18 MPa
